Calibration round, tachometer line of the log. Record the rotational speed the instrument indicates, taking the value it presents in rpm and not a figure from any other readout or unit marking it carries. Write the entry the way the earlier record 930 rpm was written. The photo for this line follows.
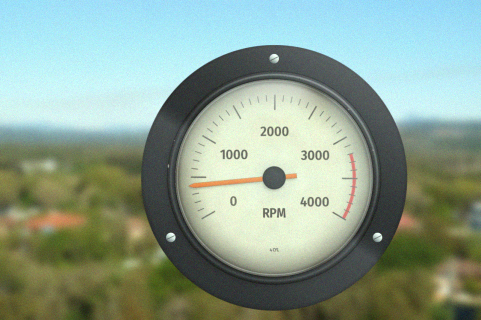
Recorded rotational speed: 400 rpm
